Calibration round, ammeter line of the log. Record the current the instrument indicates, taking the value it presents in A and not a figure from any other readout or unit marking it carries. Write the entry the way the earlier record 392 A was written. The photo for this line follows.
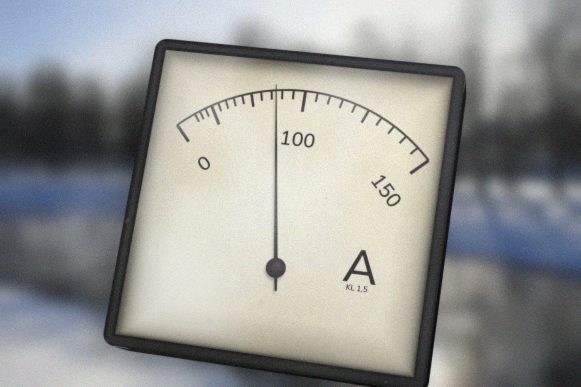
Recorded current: 87.5 A
